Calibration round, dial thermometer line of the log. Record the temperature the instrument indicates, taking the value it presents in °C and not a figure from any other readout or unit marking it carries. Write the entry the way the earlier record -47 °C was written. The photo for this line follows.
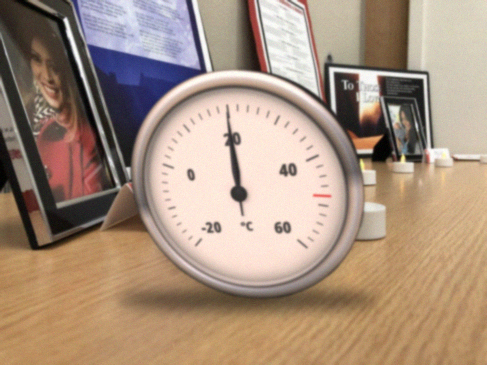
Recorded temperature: 20 °C
